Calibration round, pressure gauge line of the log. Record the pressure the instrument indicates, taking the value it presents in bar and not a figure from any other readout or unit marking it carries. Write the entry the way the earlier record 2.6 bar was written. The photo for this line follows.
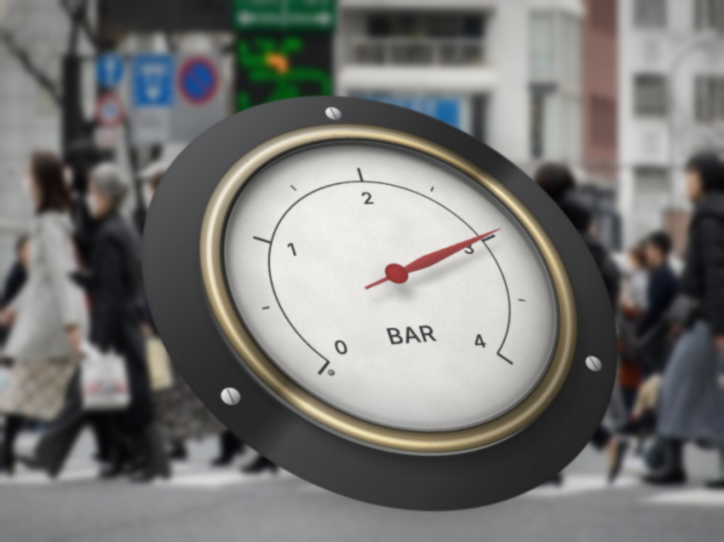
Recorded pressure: 3 bar
